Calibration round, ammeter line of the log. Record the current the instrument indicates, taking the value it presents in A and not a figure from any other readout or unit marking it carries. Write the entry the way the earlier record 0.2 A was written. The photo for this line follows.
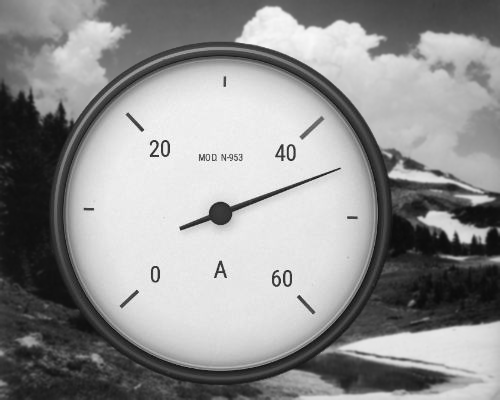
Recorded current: 45 A
